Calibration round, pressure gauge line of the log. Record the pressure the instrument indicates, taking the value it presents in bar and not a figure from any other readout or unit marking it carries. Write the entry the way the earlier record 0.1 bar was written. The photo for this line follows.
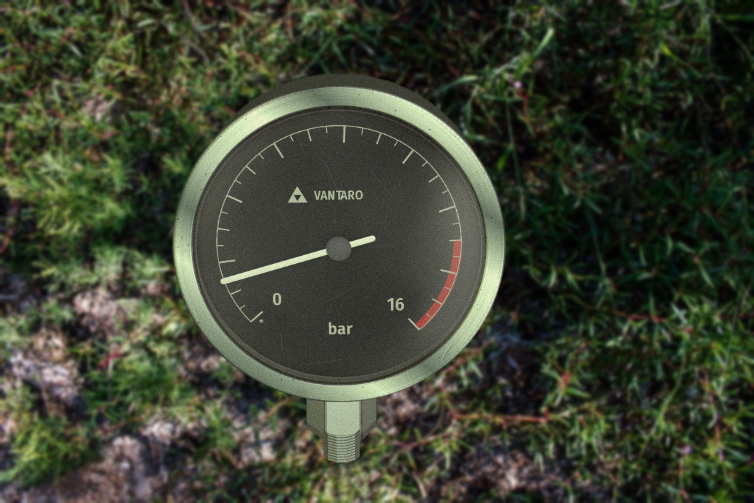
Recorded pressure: 1.5 bar
